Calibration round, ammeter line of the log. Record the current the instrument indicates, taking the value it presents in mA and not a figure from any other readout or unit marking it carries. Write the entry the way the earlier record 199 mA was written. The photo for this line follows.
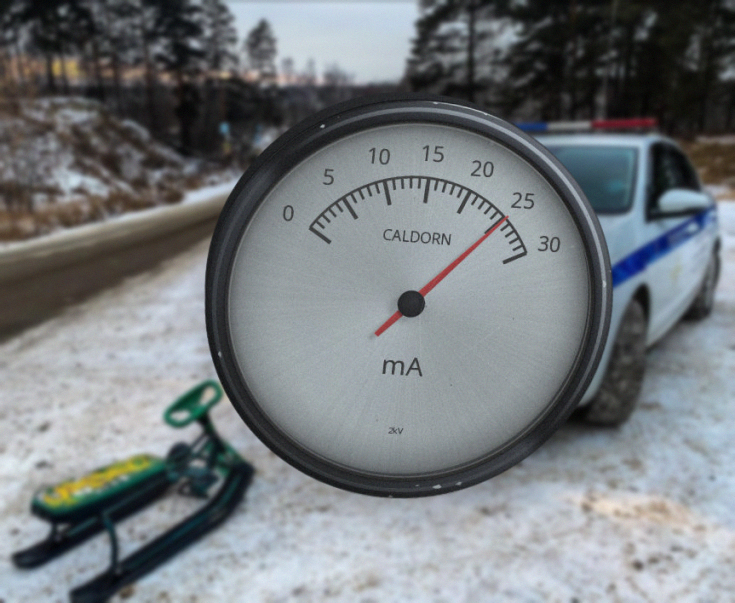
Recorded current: 25 mA
